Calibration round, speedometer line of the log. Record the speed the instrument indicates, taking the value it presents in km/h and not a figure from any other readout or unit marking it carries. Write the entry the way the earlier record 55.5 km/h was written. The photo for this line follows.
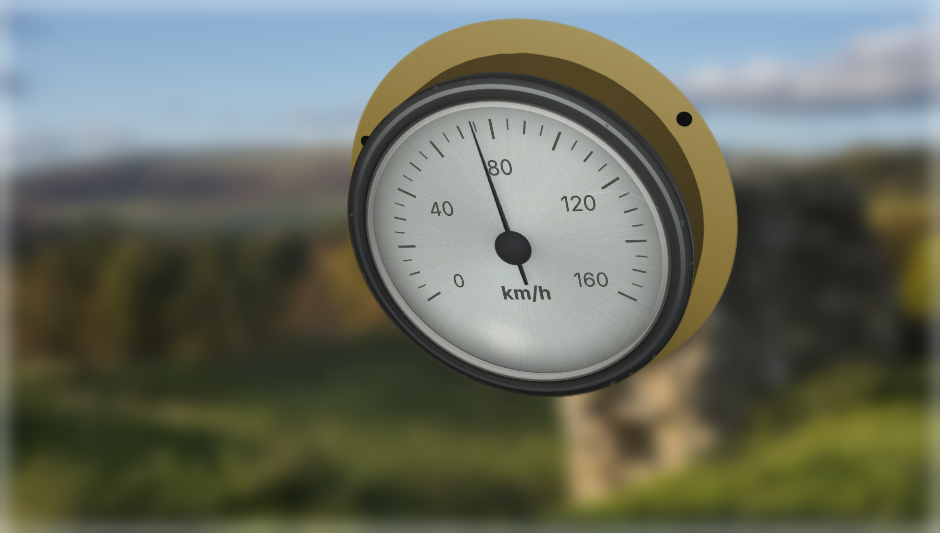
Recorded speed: 75 km/h
